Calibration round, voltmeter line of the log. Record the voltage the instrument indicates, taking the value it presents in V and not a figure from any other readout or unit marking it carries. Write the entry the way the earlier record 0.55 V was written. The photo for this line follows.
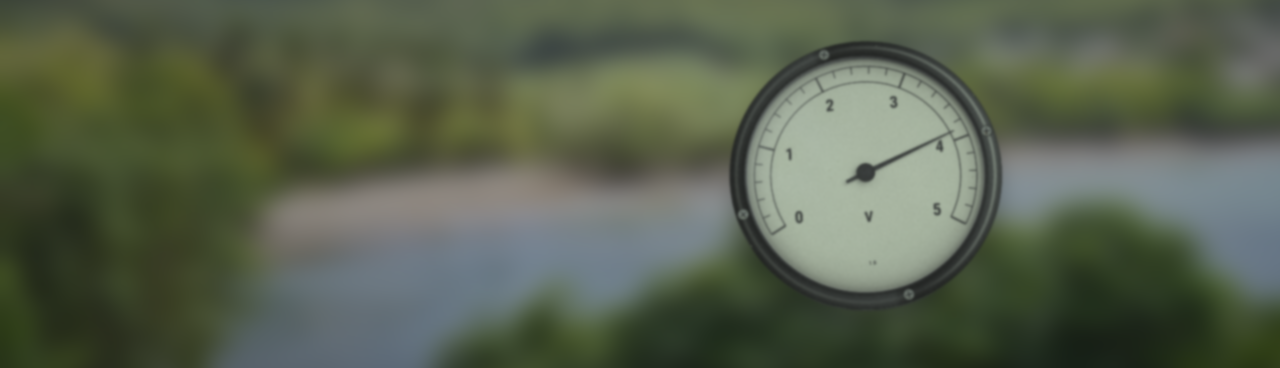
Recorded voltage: 3.9 V
